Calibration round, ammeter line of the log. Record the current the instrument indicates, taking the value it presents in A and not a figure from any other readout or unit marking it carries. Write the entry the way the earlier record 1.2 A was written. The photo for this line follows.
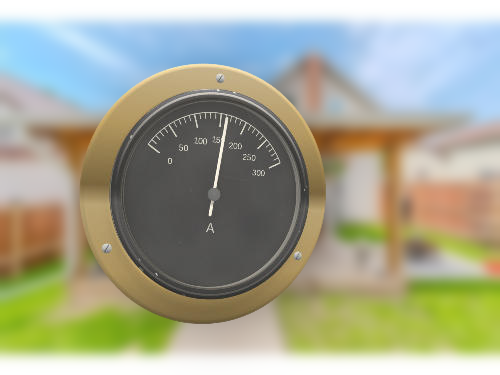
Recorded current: 160 A
